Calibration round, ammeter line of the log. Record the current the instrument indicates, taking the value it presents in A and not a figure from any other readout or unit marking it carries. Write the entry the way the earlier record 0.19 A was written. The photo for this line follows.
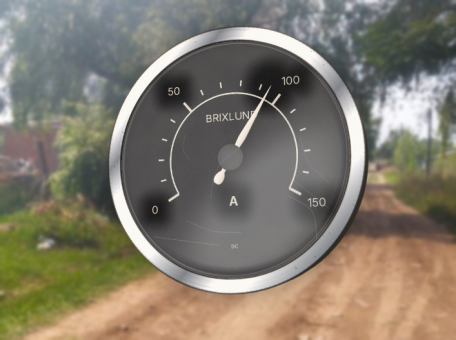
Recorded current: 95 A
